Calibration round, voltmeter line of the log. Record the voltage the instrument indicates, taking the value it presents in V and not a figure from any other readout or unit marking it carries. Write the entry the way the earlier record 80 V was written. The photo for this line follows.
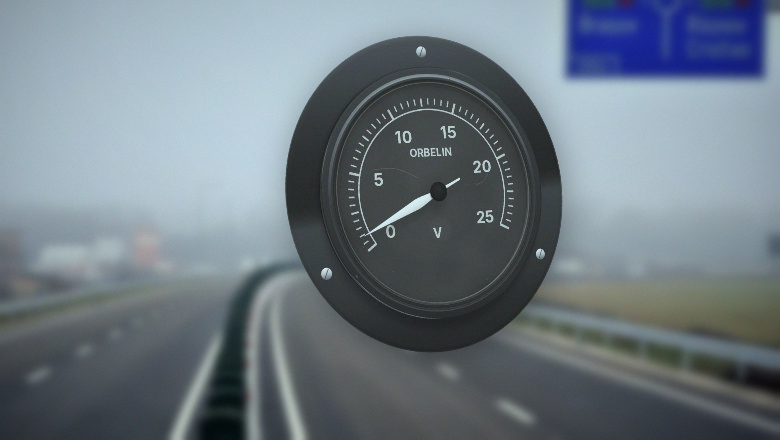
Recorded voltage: 1 V
